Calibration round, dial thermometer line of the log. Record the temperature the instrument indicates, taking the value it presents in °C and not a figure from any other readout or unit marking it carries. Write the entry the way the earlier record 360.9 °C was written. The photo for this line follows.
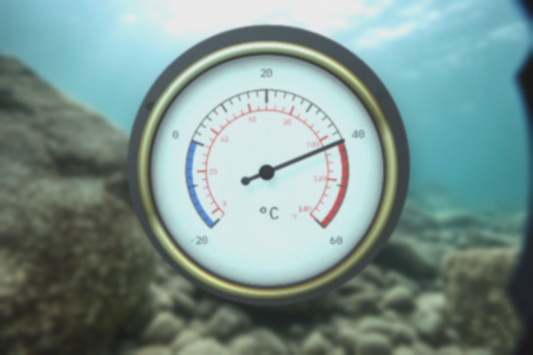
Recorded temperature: 40 °C
